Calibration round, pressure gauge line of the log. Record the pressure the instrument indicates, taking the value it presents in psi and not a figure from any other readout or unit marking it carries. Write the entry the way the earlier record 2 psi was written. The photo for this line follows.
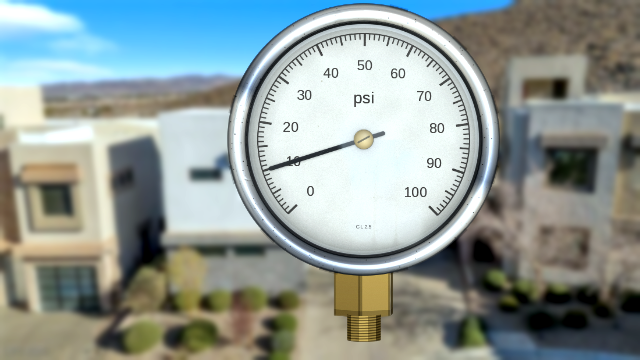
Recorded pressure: 10 psi
